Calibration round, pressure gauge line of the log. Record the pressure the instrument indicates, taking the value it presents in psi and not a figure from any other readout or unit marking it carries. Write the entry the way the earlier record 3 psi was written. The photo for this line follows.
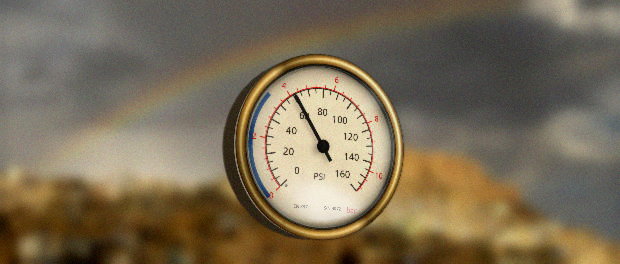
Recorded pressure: 60 psi
